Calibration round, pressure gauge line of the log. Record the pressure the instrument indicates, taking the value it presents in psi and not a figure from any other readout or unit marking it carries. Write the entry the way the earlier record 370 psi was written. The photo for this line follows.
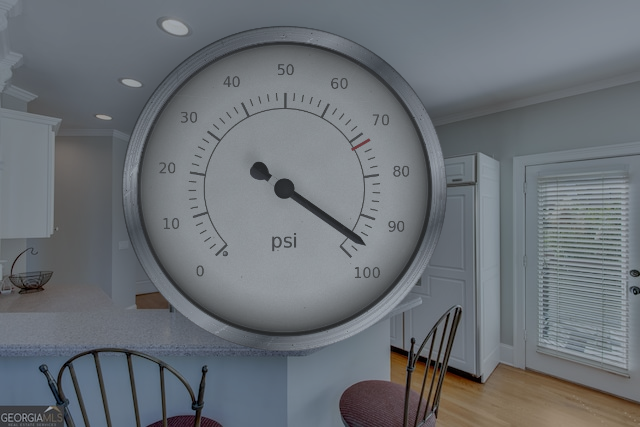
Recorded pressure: 96 psi
